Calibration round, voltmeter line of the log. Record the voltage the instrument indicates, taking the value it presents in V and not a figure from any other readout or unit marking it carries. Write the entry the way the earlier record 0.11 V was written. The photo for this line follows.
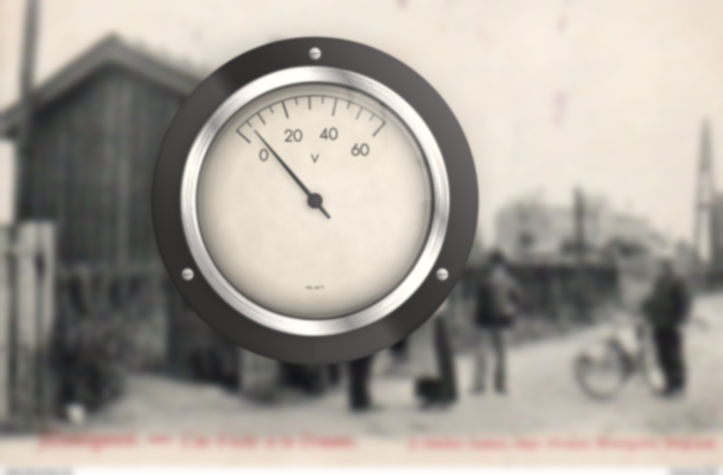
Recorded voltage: 5 V
